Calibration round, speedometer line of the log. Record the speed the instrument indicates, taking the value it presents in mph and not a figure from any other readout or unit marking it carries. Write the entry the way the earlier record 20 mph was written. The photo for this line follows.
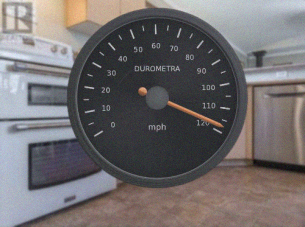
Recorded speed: 117.5 mph
